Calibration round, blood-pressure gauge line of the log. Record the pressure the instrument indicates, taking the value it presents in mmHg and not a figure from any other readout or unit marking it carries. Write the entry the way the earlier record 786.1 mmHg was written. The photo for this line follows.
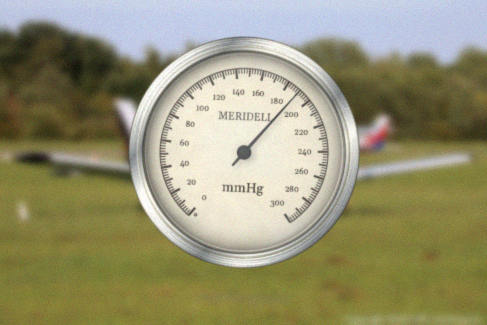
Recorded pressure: 190 mmHg
